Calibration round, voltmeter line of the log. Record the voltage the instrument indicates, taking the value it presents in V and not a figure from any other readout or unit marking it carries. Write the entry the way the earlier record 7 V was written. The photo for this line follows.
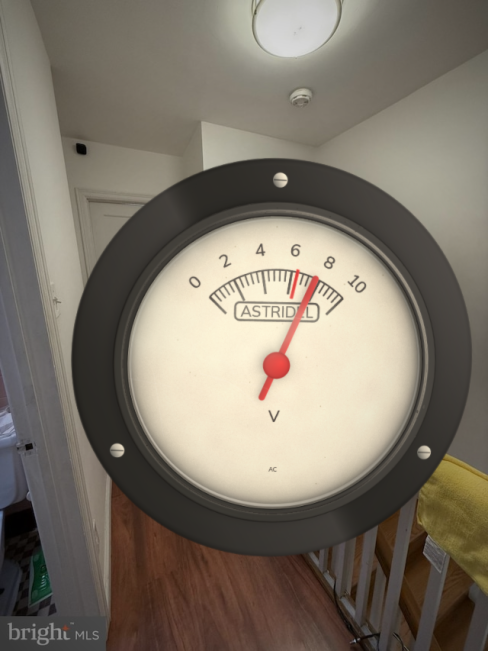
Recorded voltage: 7.6 V
